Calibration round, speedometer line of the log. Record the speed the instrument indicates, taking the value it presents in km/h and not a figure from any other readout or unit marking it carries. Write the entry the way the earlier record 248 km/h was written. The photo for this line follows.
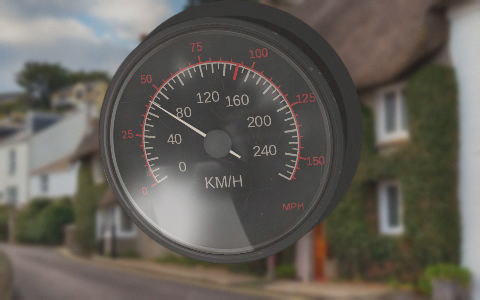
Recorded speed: 70 km/h
